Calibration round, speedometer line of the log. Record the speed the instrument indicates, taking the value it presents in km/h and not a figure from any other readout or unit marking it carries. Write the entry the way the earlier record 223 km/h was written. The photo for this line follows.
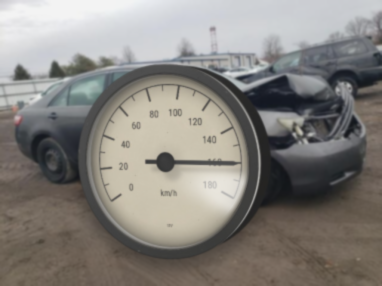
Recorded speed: 160 km/h
